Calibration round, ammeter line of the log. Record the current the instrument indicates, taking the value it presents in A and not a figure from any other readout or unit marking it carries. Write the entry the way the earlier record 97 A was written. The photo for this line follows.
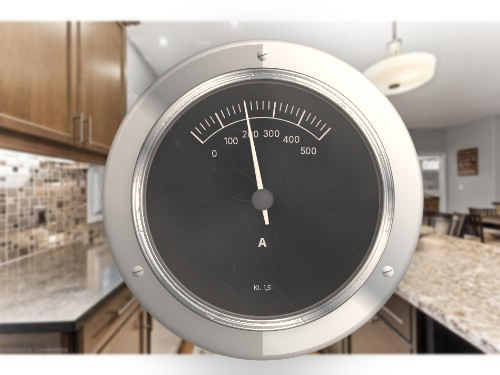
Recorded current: 200 A
